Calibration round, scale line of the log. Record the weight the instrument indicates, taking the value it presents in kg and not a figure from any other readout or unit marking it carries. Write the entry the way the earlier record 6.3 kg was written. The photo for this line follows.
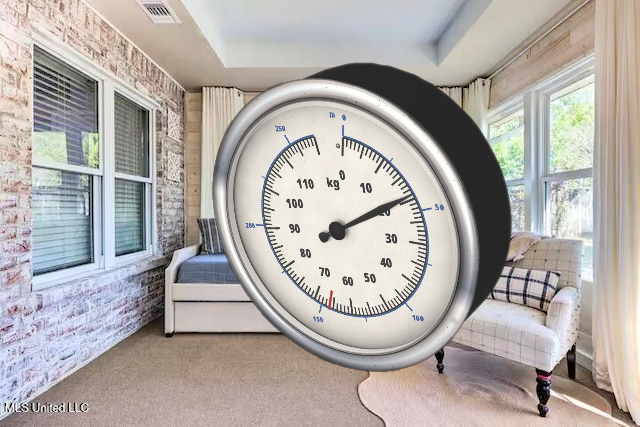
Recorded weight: 19 kg
